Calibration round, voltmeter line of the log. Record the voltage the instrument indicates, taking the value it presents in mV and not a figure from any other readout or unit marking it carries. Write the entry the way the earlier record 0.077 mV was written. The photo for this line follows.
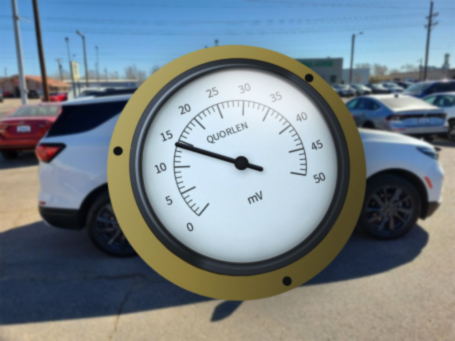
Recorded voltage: 14 mV
